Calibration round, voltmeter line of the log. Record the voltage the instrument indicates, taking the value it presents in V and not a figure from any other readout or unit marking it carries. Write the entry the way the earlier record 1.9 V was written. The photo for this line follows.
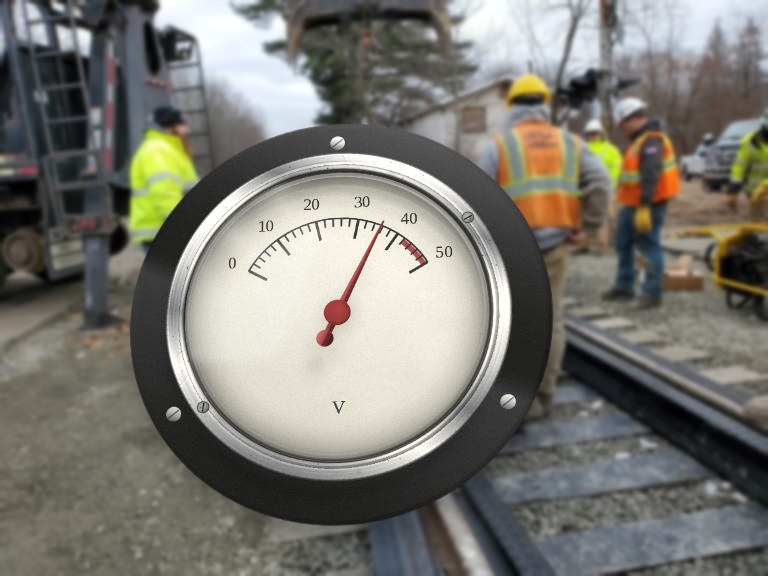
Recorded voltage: 36 V
